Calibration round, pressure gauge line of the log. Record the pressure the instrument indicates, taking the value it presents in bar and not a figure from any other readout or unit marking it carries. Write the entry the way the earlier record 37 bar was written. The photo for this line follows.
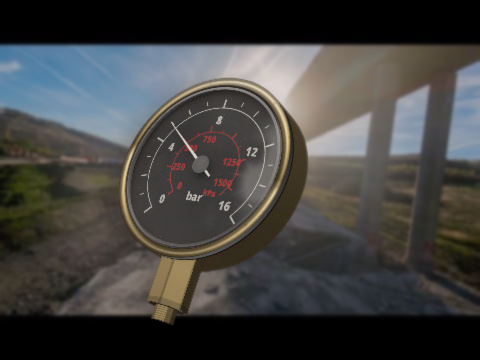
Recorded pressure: 5 bar
